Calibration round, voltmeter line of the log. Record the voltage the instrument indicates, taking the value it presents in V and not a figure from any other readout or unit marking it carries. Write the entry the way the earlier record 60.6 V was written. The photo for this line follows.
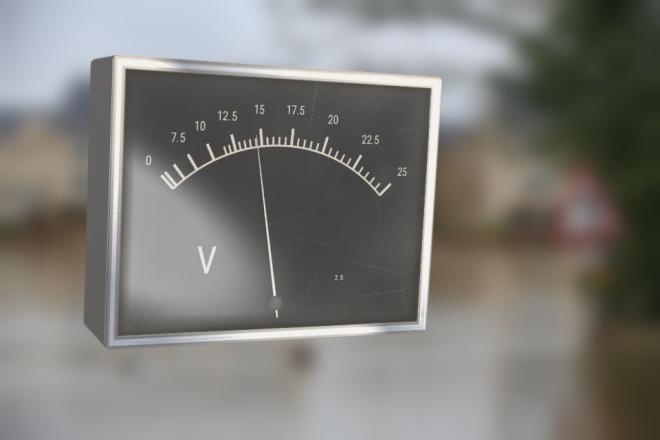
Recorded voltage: 14.5 V
